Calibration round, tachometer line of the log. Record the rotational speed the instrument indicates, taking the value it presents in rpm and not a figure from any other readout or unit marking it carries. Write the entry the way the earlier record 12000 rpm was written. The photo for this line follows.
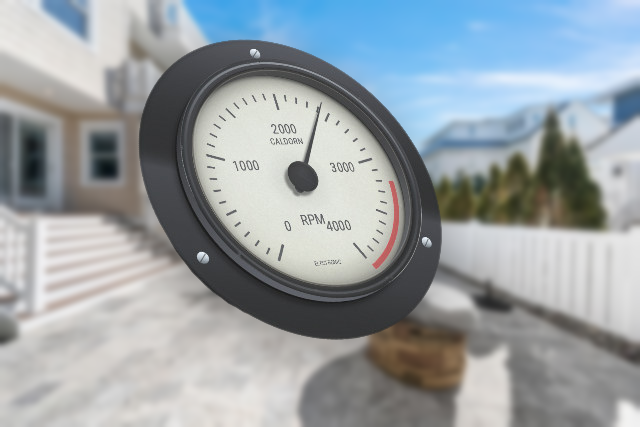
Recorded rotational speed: 2400 rpm
